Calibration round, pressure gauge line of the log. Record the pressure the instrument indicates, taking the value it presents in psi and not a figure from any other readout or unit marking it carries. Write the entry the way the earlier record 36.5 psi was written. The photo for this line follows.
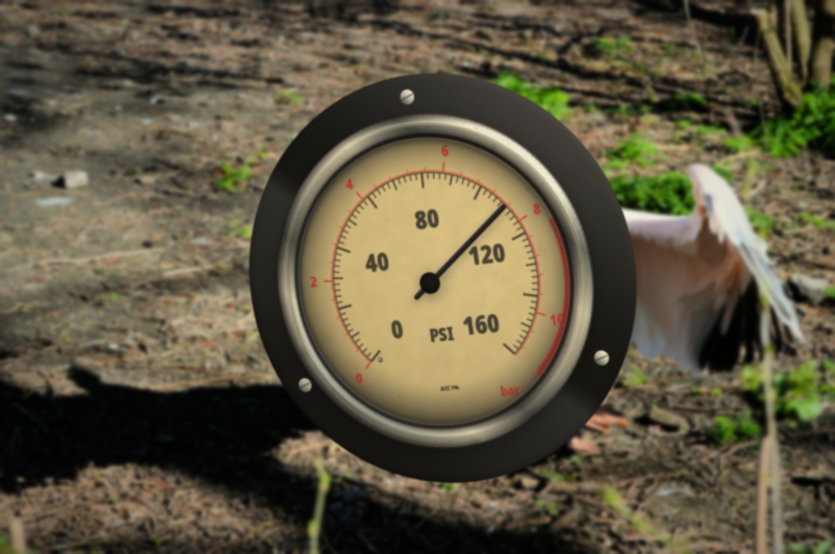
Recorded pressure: 110 psi
